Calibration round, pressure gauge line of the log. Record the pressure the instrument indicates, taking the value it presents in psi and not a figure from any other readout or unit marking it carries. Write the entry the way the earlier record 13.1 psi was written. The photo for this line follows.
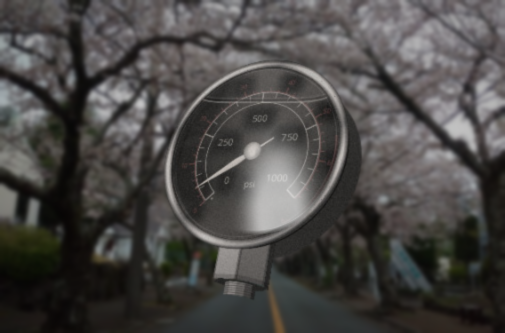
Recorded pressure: 50 psi
